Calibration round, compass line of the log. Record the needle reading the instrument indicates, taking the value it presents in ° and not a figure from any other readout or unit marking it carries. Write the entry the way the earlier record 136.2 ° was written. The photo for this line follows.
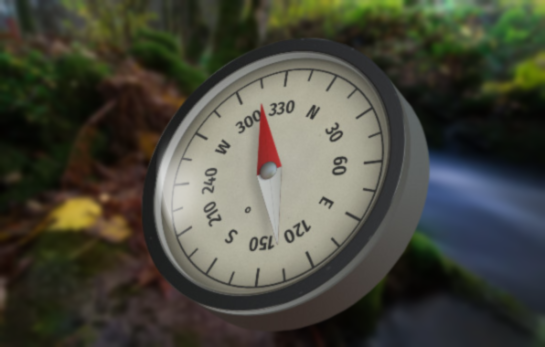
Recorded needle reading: 315 °
